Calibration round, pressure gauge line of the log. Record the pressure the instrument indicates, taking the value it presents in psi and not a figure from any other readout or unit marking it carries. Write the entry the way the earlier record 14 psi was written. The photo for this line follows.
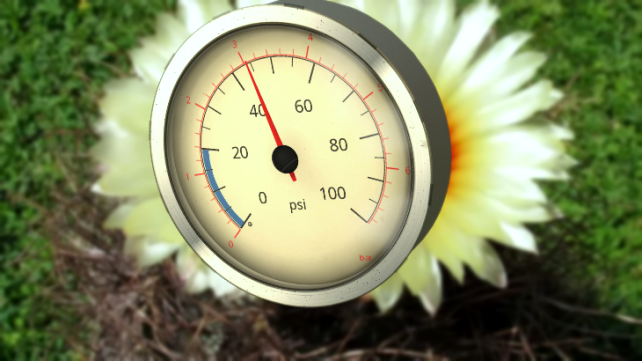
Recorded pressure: 45 psi
